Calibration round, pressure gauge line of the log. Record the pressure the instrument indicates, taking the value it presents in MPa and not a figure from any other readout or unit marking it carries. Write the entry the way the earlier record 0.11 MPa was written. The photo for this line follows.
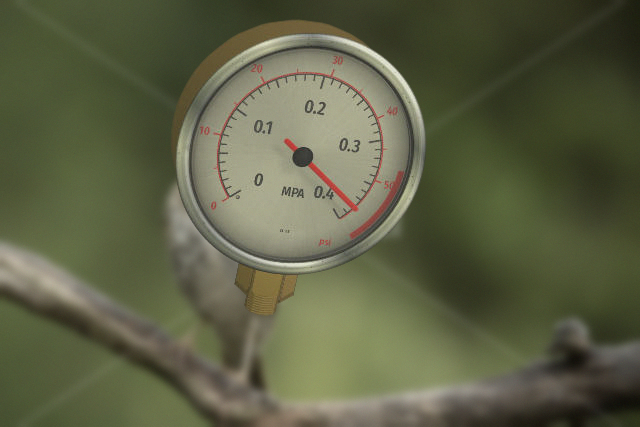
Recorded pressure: 0.38 MPa
